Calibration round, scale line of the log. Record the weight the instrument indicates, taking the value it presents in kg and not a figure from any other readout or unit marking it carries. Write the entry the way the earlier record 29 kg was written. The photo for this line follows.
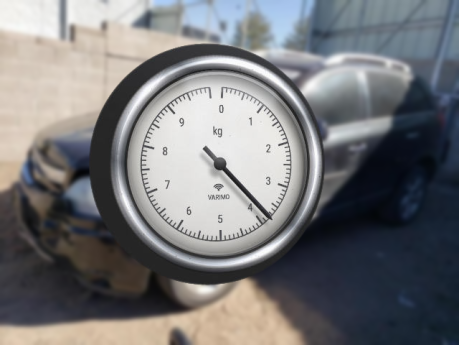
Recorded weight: 3.8 kg
